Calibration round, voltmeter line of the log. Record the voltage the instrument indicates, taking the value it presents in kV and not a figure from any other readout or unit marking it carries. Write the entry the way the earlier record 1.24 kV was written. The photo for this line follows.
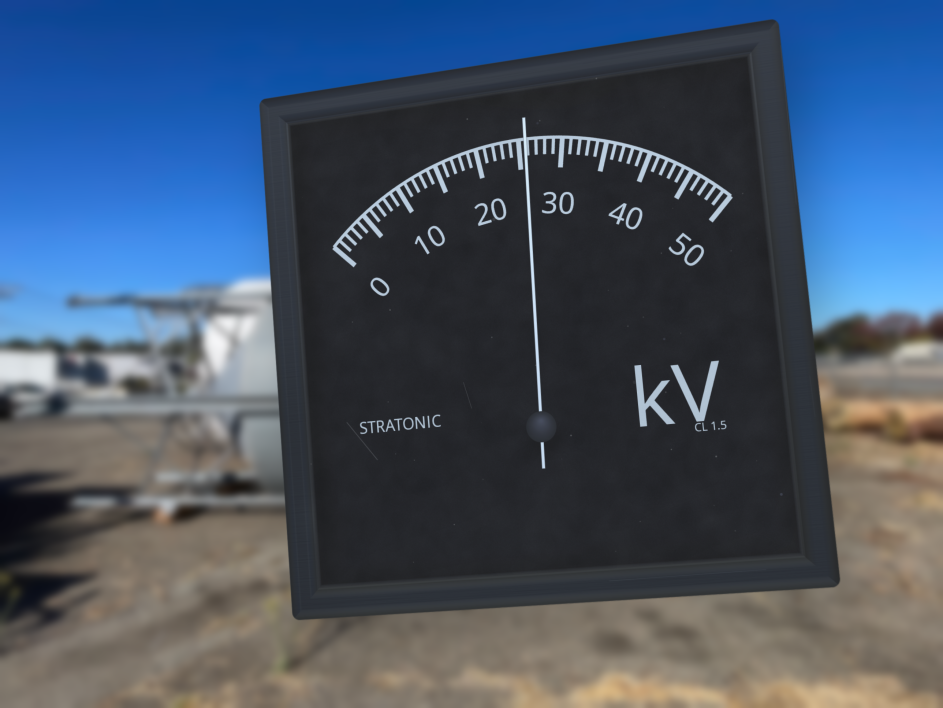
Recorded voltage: 26 kV
